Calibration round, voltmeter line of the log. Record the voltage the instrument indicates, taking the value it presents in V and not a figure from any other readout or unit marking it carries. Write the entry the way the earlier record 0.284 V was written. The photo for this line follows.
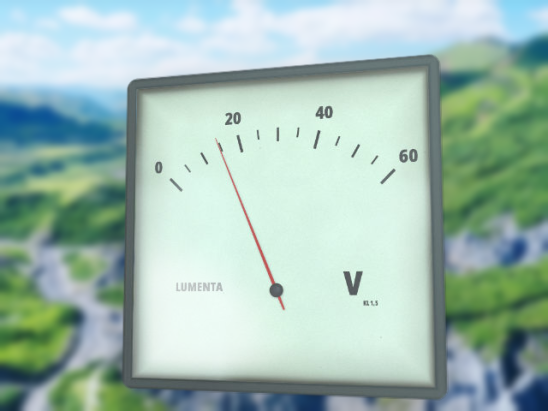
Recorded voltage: 15 V
